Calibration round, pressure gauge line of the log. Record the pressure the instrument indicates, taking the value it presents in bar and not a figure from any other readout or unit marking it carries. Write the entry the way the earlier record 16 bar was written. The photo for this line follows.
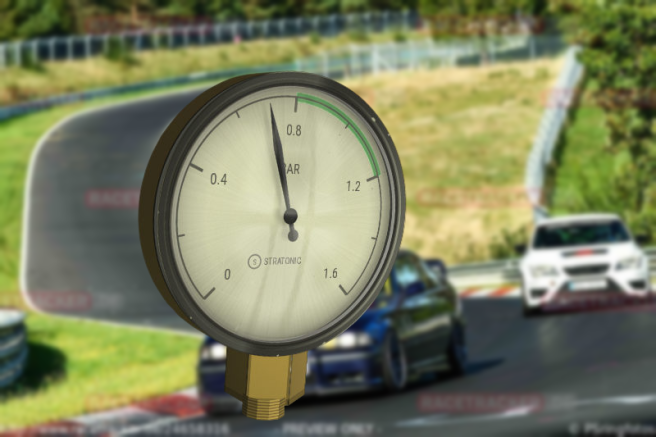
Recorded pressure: 0.7 bar
